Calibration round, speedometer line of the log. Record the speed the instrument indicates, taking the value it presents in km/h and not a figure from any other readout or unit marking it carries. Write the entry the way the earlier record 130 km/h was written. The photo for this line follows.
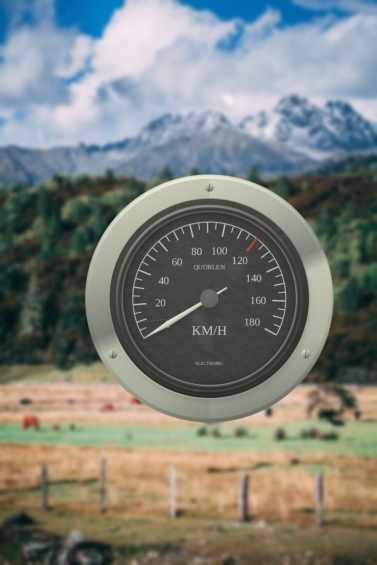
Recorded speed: 0 km/h
